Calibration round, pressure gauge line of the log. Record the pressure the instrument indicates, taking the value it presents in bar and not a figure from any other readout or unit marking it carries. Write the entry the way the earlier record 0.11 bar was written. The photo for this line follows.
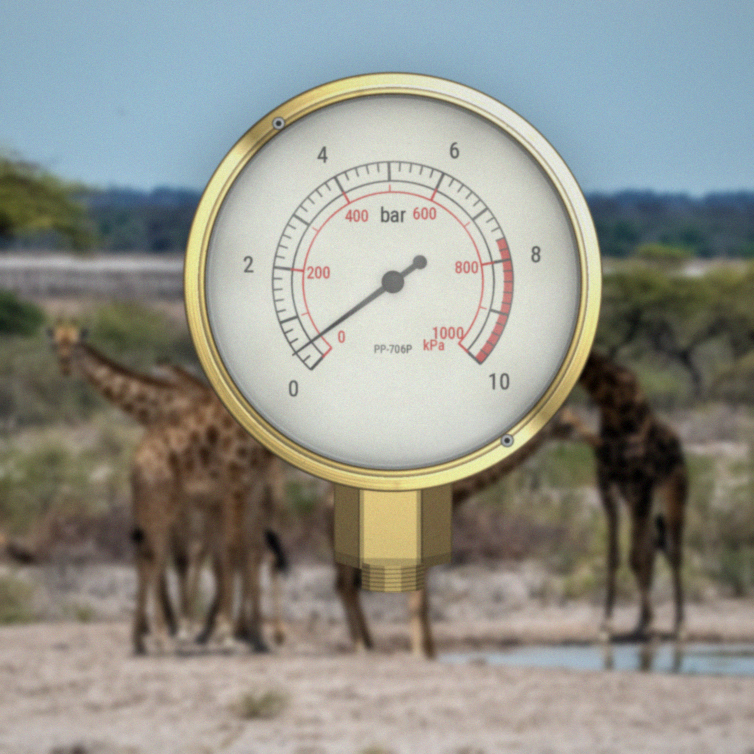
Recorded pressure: 0.4 bar
